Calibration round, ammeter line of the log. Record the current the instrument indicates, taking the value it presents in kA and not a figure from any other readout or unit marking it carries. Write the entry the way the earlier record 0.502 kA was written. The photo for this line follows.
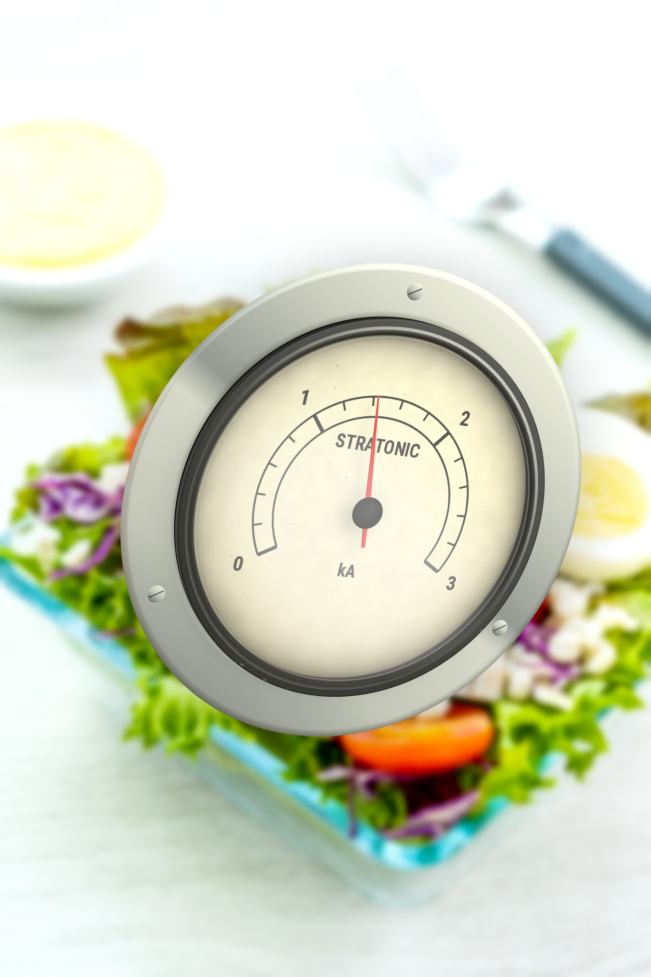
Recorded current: 1.4 kA
